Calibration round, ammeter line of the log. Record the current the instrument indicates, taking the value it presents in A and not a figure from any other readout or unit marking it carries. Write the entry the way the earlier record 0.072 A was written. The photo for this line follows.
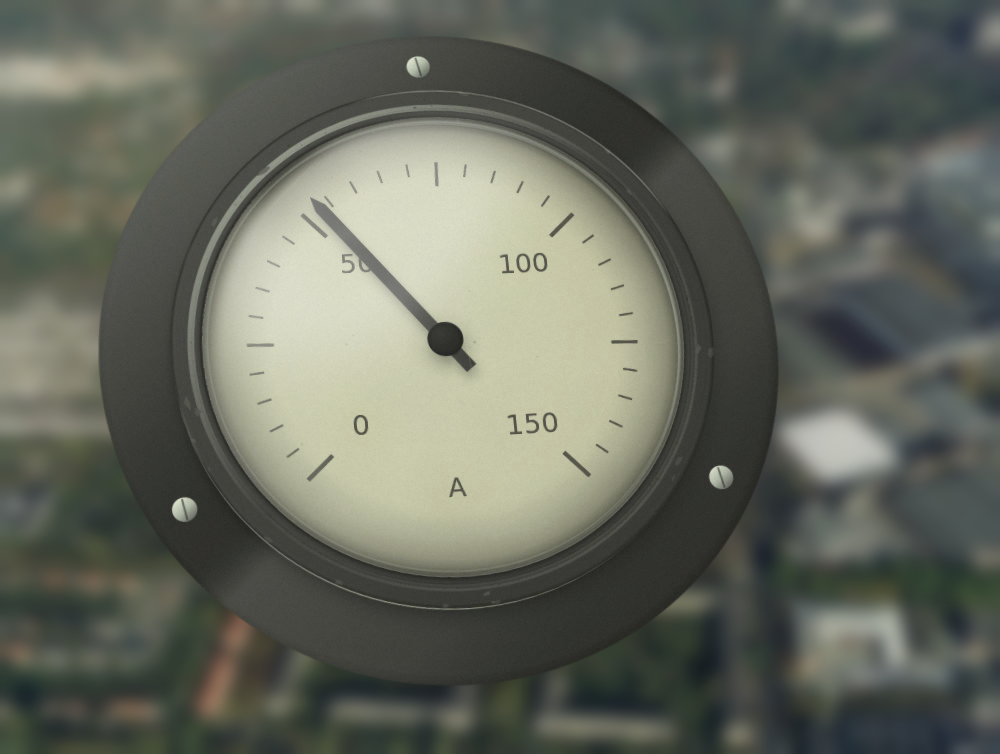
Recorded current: 52.5 A
